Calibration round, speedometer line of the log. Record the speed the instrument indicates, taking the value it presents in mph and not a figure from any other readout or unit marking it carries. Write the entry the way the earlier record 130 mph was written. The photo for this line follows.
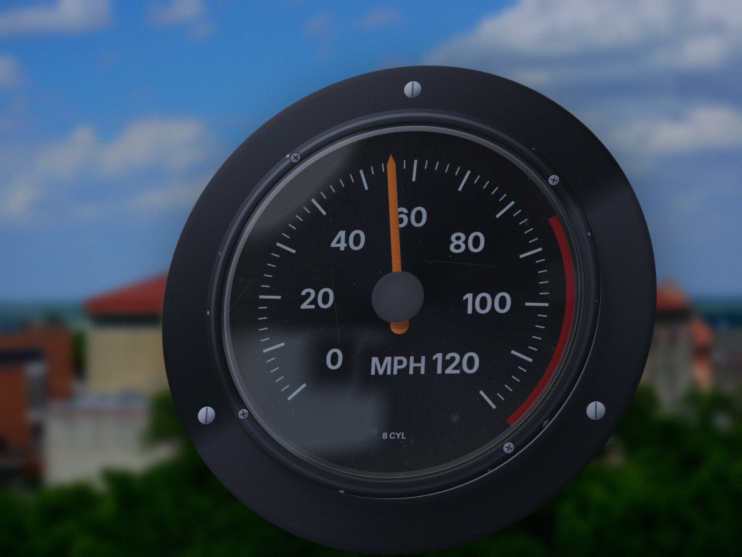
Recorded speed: 56 mph
